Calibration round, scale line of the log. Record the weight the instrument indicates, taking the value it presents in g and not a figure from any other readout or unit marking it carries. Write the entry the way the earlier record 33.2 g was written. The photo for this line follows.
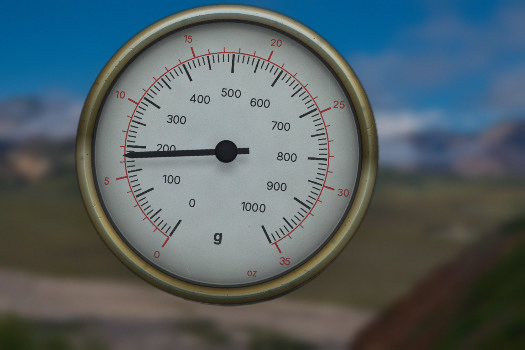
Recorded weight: 180 g
